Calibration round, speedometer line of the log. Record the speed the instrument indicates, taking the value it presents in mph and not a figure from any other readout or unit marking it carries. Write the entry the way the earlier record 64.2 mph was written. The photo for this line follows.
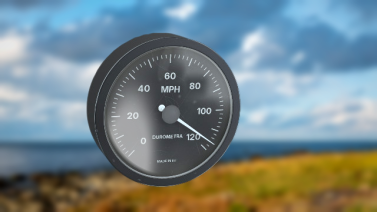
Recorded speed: 116 mph
